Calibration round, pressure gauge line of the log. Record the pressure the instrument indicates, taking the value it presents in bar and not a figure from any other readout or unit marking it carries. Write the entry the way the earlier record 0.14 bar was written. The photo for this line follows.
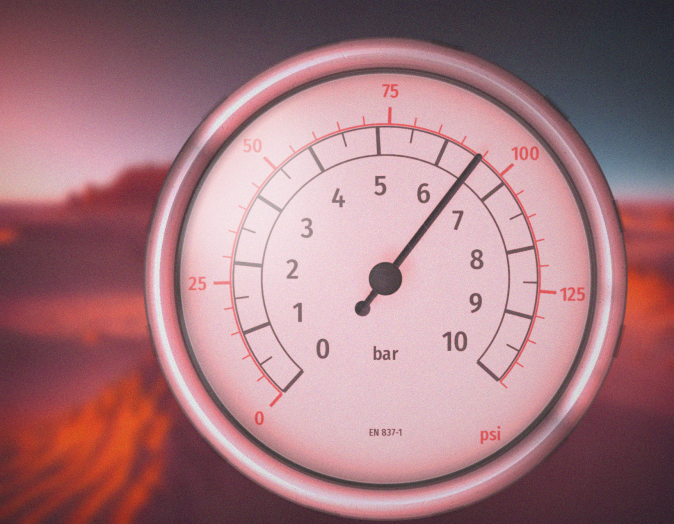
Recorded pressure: 6.5 bar
